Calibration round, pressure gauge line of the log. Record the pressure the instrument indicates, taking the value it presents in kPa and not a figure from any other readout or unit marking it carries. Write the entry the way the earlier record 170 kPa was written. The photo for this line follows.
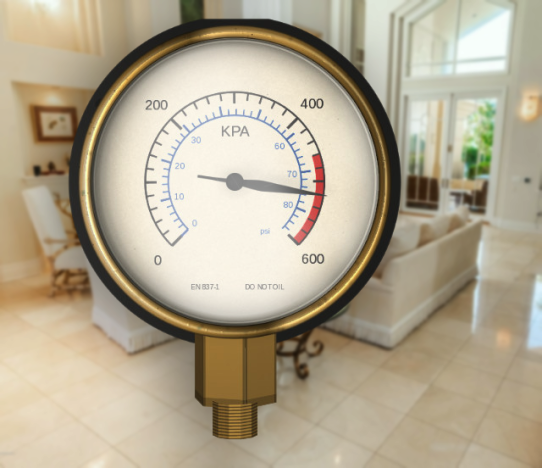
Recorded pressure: 520 kPa
